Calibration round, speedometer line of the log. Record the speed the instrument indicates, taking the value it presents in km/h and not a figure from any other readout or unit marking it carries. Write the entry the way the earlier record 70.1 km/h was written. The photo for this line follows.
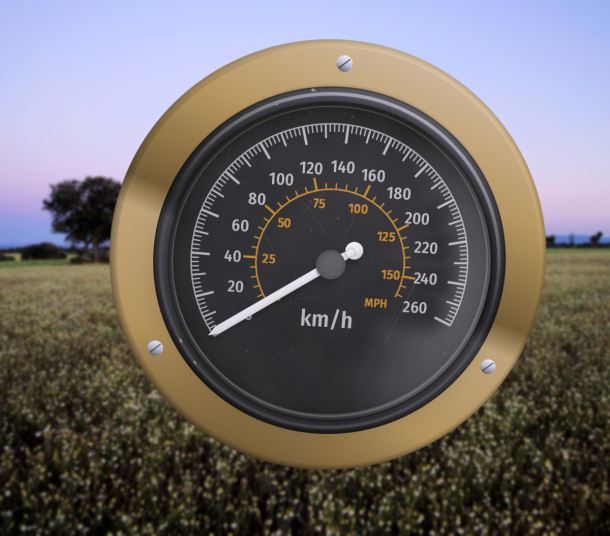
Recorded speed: 2 km/h
